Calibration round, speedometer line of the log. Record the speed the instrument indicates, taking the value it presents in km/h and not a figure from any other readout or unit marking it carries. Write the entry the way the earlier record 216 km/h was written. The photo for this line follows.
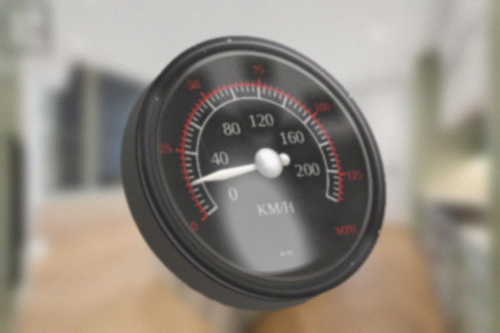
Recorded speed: 20 km/h
